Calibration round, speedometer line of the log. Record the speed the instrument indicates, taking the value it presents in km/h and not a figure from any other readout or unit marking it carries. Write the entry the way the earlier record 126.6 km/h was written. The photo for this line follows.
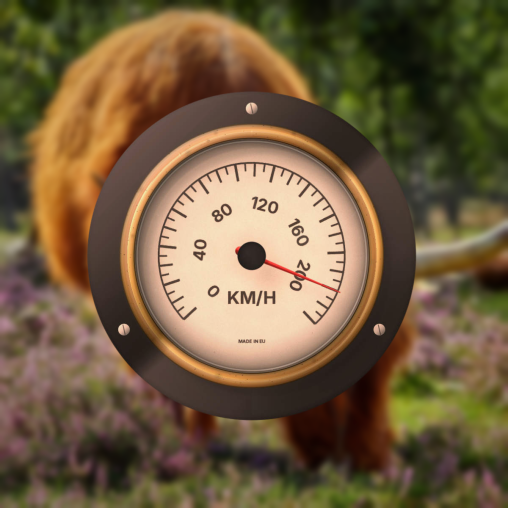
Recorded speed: 200 km/h
